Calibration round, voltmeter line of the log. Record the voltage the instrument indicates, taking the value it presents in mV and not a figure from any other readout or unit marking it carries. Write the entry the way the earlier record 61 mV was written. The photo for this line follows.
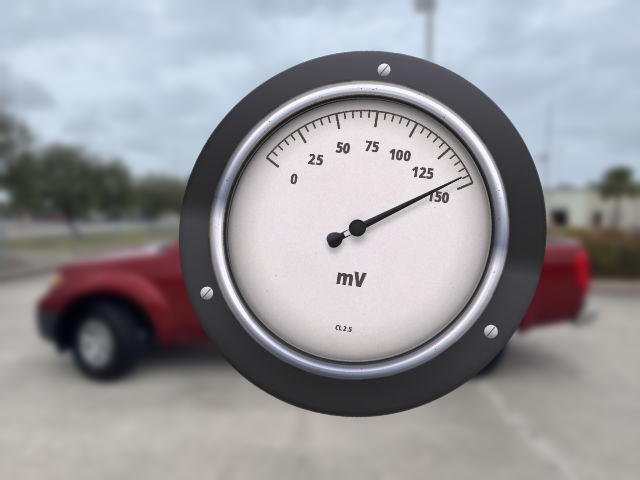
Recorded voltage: 145 mV
